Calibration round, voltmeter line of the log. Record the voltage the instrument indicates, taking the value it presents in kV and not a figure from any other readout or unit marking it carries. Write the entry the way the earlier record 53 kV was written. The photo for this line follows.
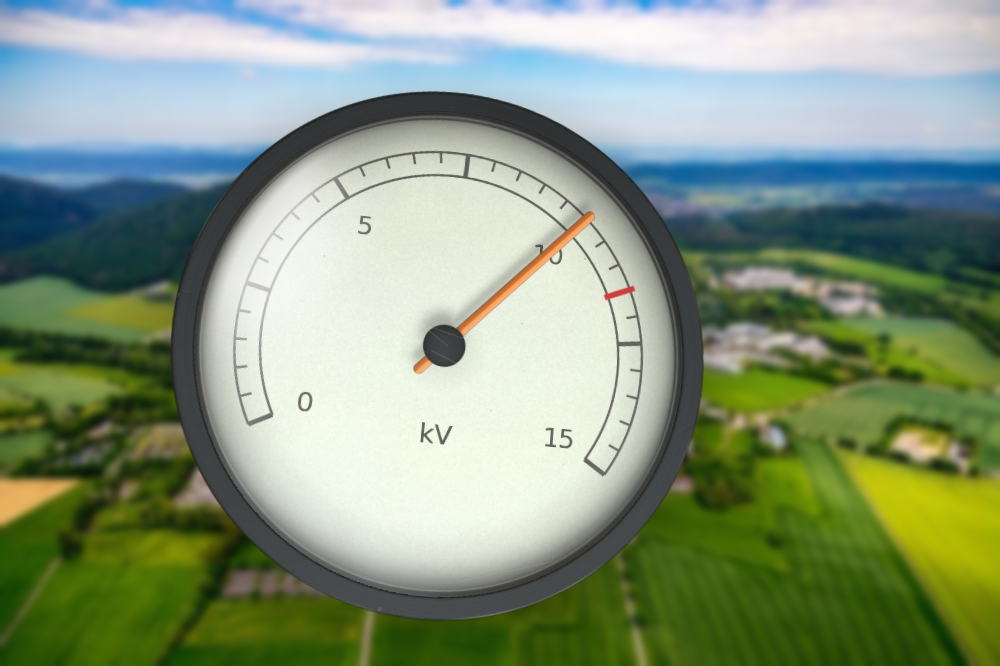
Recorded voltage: 10 kV
